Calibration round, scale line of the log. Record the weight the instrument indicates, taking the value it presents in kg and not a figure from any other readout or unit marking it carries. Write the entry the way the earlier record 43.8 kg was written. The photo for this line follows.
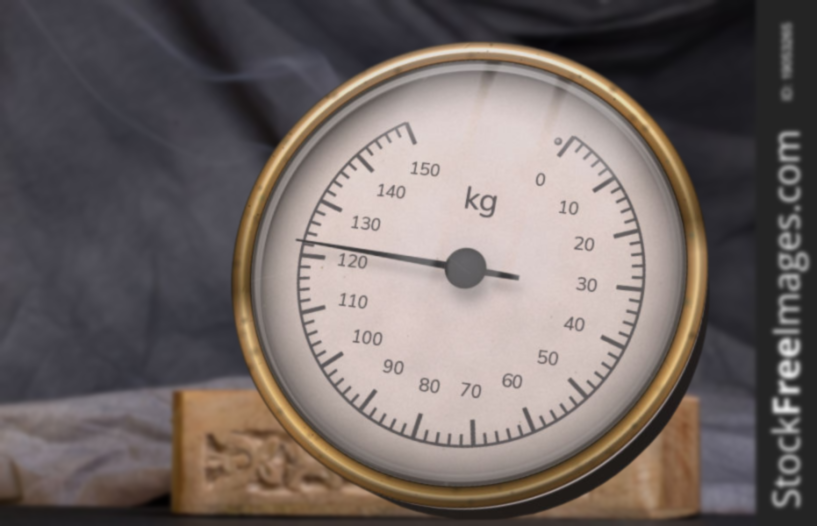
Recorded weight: 122 kg
